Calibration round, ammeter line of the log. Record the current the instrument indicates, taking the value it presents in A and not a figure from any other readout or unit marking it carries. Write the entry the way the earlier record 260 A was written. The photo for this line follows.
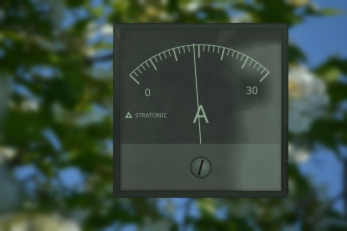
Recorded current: 14 A
